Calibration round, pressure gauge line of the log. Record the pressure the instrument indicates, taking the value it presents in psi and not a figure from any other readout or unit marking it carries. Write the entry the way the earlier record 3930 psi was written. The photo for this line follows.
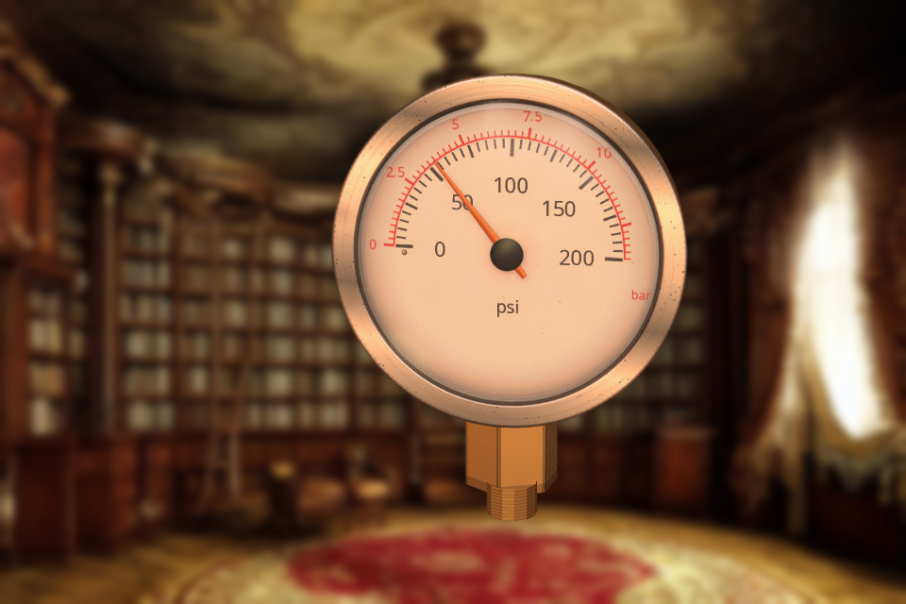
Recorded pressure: 55 psi
